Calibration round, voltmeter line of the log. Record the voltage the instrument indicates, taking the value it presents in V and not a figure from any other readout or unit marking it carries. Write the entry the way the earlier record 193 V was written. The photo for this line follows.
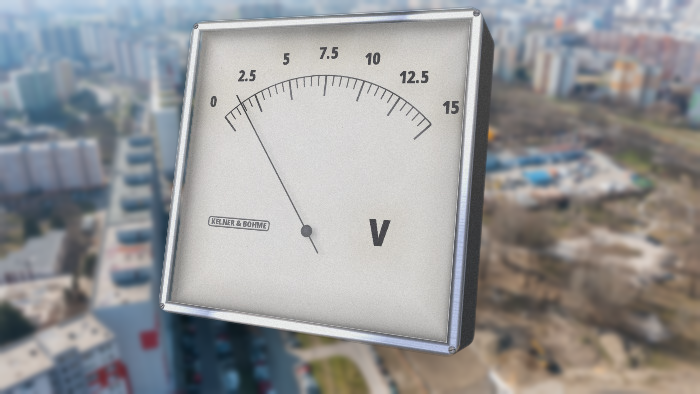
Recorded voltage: 1.5 V
